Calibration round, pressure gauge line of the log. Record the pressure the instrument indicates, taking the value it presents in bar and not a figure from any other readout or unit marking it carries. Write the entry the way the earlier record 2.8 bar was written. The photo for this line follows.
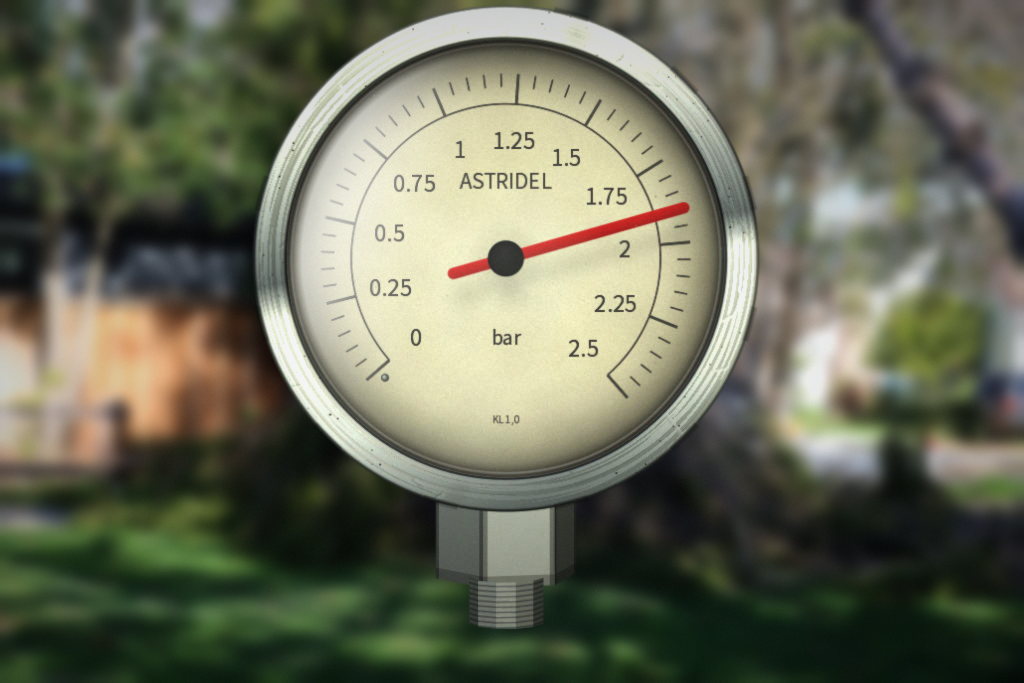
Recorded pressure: 1.9 bar
